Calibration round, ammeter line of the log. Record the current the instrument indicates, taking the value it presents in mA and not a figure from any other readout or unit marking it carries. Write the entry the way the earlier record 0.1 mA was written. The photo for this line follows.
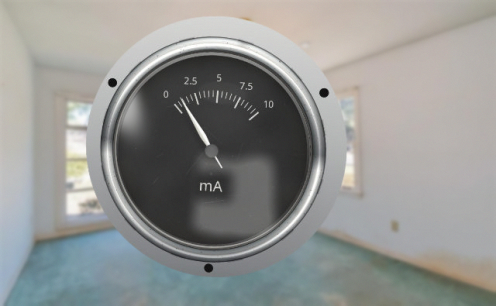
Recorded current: 1 mA
